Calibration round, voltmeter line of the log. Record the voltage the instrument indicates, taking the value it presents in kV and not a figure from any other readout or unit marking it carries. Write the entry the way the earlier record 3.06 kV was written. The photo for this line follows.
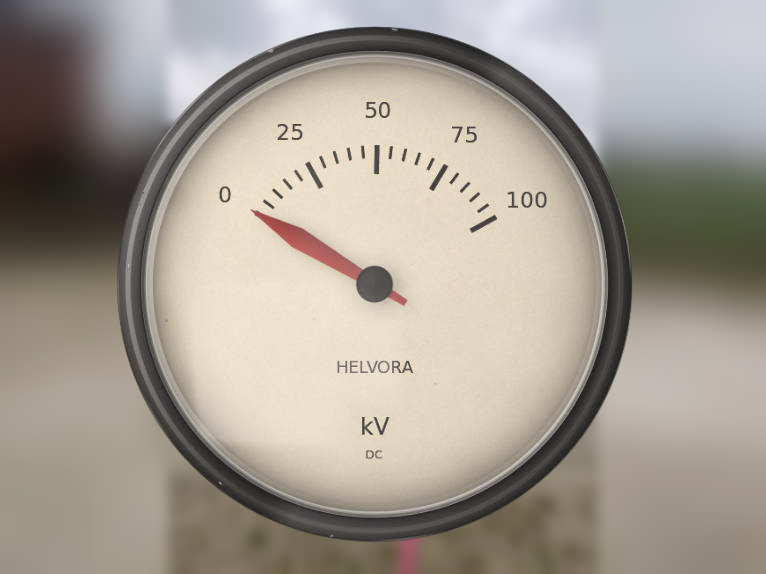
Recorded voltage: 0 kV
